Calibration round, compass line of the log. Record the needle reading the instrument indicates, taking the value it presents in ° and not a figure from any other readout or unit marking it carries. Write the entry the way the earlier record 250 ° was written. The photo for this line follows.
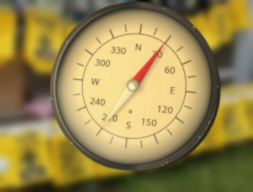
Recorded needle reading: 30 °
